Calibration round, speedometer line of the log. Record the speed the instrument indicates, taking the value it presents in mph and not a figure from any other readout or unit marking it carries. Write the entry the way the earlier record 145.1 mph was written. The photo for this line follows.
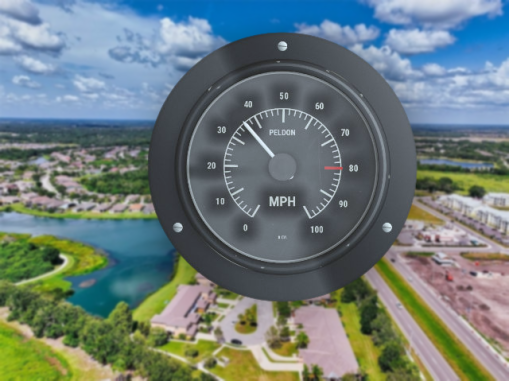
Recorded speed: 36 mph
